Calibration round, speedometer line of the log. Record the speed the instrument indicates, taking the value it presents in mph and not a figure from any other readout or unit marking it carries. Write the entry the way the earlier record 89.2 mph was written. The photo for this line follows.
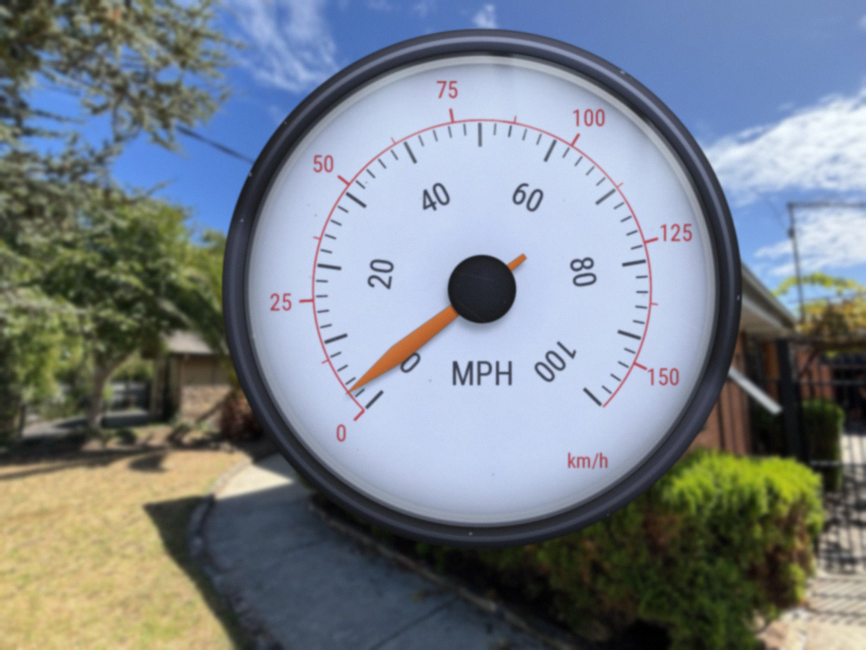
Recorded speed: 3 mph
